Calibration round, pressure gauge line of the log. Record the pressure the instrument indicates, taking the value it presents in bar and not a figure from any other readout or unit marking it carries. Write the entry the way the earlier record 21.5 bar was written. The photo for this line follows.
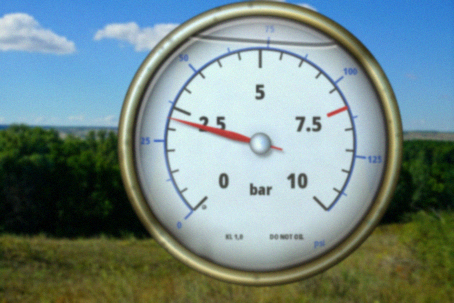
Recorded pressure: 2.25 bar
